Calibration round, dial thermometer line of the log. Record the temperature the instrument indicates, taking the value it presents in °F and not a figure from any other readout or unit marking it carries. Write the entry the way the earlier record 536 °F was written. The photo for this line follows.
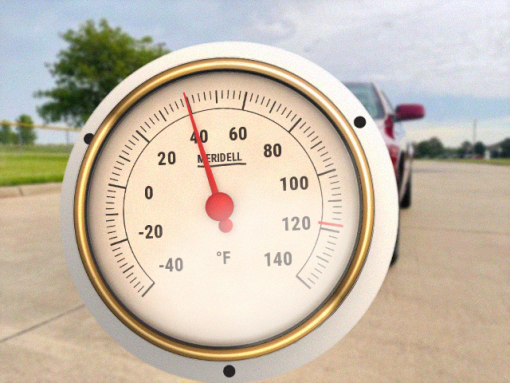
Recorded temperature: 40 °F
